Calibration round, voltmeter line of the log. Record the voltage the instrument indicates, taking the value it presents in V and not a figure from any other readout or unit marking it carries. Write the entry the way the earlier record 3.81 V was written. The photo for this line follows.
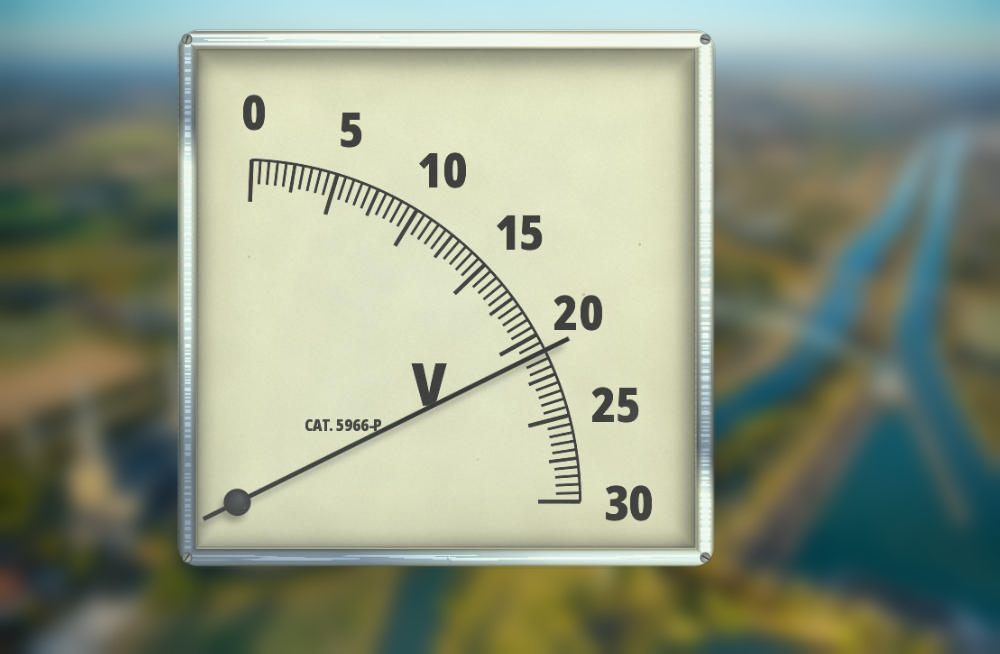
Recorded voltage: 21 V
